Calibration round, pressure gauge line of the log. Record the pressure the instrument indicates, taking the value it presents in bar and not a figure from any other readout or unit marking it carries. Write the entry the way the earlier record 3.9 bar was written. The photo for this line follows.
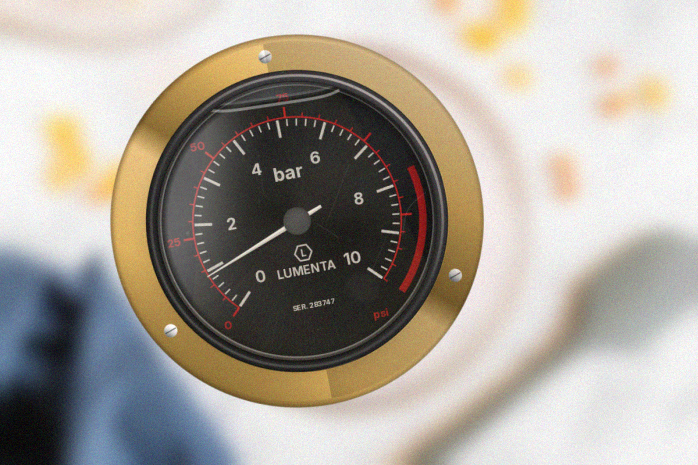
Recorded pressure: 0.9 bar
